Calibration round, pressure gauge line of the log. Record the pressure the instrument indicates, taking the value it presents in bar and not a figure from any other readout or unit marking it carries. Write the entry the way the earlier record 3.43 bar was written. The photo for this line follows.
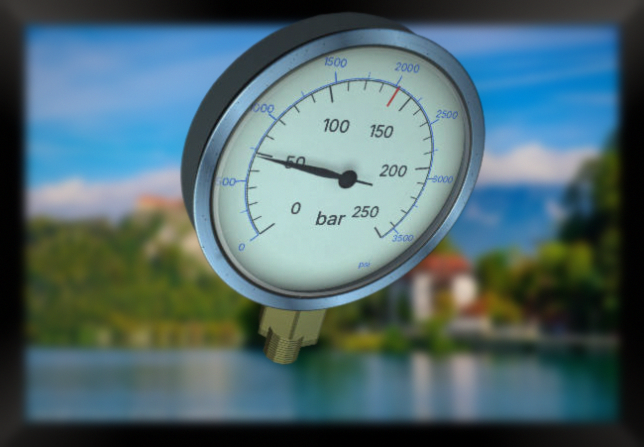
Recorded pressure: 50 bar
